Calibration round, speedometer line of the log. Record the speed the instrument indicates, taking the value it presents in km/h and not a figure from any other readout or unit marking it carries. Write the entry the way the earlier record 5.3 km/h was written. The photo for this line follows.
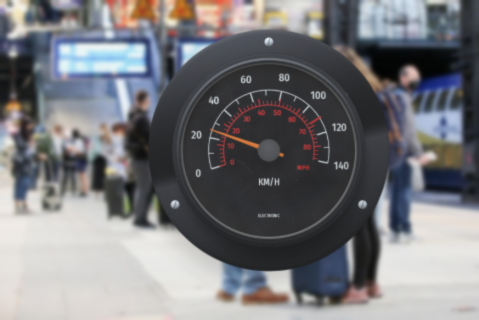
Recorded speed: 25 km/h
